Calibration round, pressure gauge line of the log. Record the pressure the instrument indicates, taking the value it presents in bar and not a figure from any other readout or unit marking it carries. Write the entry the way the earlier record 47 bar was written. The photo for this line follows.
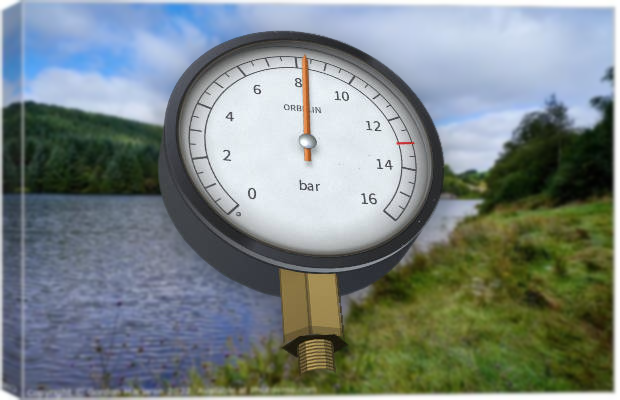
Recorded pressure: 8.25 bar
